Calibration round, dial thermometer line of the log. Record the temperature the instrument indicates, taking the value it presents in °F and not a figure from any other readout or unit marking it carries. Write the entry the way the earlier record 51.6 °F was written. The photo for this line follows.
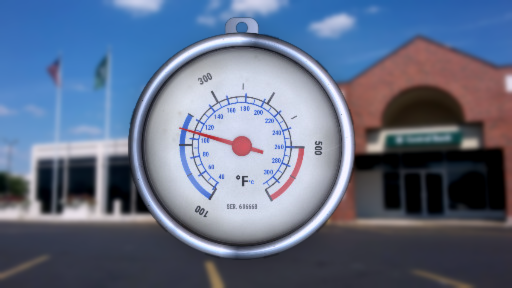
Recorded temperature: 225 °F
